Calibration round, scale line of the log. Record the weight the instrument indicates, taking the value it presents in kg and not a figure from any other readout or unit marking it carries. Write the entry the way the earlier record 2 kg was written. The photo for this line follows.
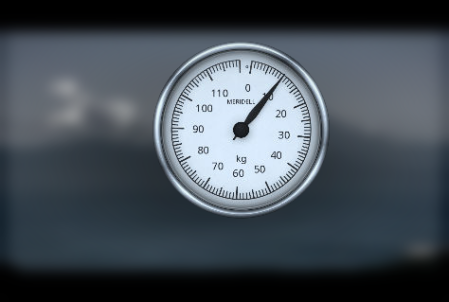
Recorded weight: 10 kg
